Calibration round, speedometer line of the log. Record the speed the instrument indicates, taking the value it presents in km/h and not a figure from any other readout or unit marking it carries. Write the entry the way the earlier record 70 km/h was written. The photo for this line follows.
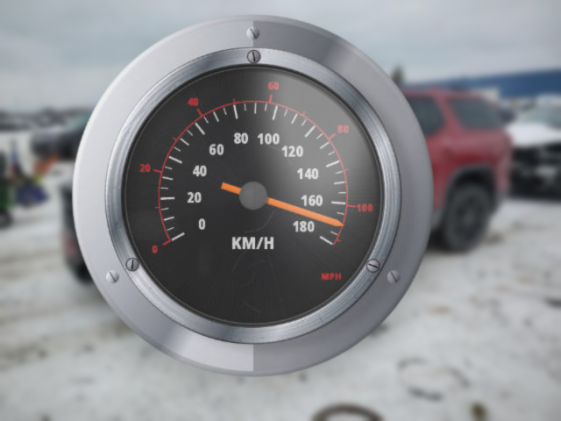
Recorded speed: 170 km/h
